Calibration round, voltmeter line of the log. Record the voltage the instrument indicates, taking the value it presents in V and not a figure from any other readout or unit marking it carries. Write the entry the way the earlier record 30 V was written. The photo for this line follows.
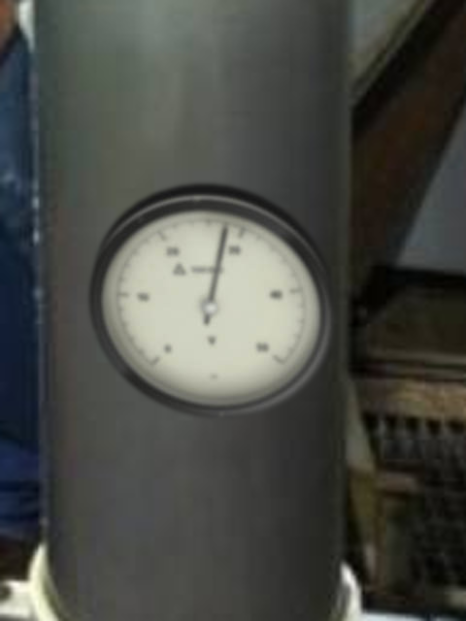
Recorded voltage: 28 V
